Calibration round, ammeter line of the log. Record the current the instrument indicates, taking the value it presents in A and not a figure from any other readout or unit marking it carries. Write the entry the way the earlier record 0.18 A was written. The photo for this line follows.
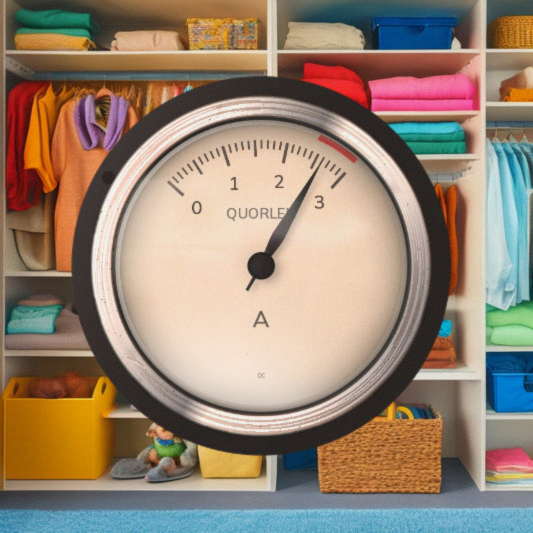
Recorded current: 2.6 A
